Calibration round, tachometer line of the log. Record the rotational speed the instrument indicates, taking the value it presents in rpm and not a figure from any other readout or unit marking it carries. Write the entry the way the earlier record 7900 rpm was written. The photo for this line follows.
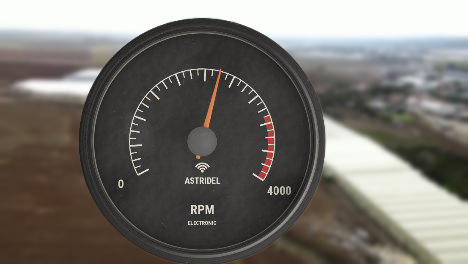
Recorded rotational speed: 2200 rpm
